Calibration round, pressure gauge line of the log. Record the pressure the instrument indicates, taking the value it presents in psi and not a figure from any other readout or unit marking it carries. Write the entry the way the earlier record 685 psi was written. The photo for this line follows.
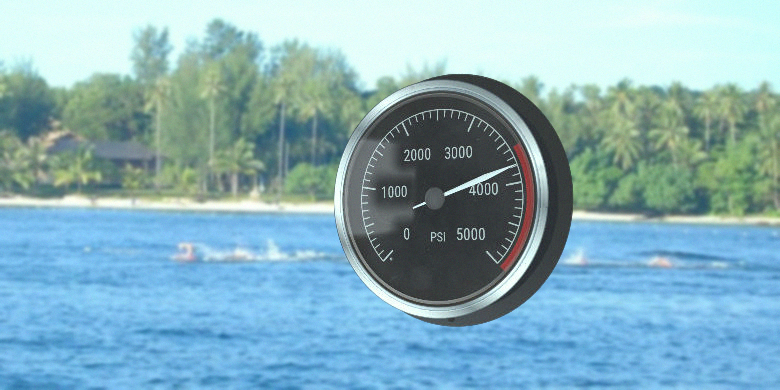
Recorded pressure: 3800 psi
